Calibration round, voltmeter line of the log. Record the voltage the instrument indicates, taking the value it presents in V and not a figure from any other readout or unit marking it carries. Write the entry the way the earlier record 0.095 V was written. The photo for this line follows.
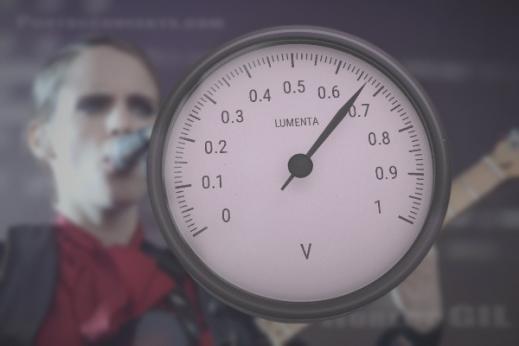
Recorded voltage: 0.67 V
